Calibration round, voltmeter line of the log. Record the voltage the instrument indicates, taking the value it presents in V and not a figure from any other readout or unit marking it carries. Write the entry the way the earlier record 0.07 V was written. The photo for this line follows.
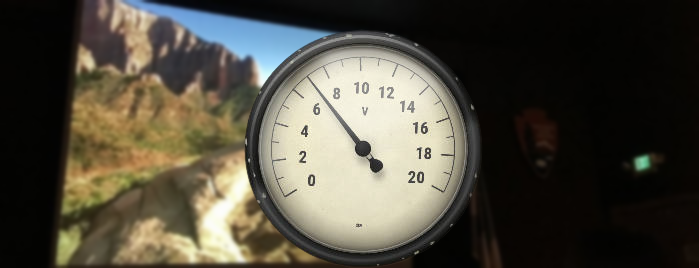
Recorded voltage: 7 V
